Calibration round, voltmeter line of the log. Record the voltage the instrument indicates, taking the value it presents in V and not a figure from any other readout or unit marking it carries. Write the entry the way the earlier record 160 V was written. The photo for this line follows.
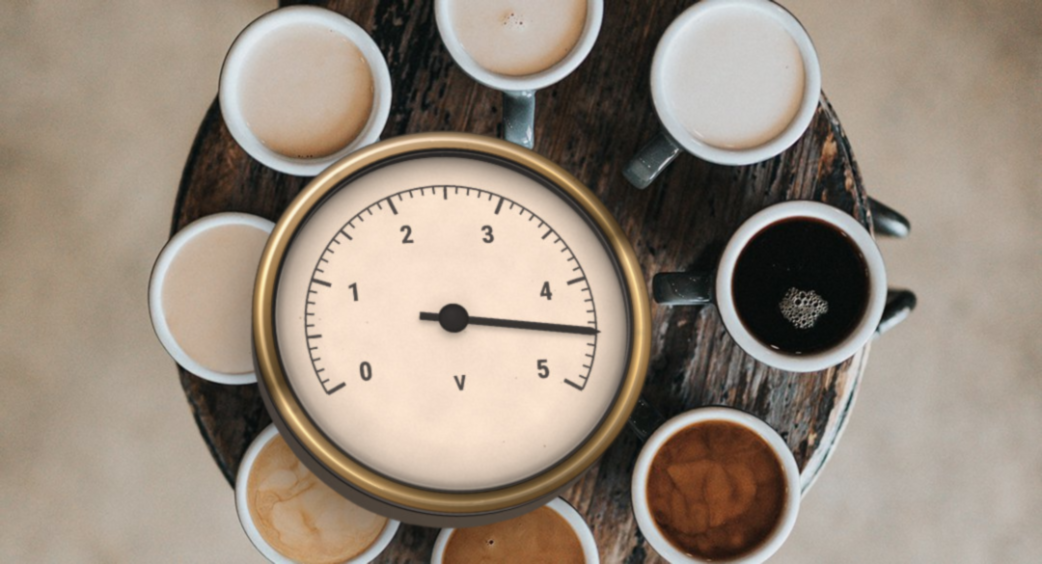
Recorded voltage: 4.5 V
